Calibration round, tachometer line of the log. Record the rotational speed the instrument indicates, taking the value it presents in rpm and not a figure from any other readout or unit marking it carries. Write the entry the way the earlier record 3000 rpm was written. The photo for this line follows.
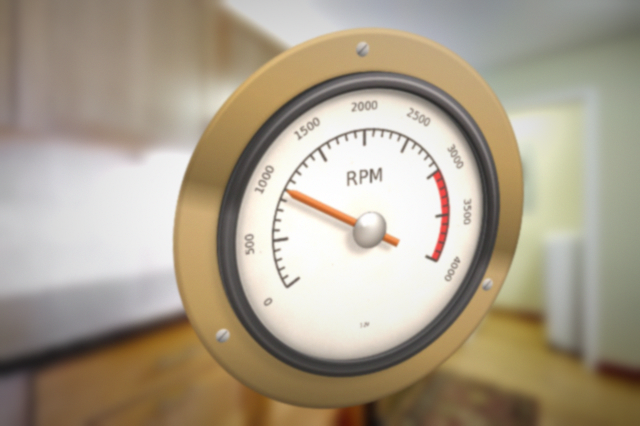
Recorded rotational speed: 1000 rpm
